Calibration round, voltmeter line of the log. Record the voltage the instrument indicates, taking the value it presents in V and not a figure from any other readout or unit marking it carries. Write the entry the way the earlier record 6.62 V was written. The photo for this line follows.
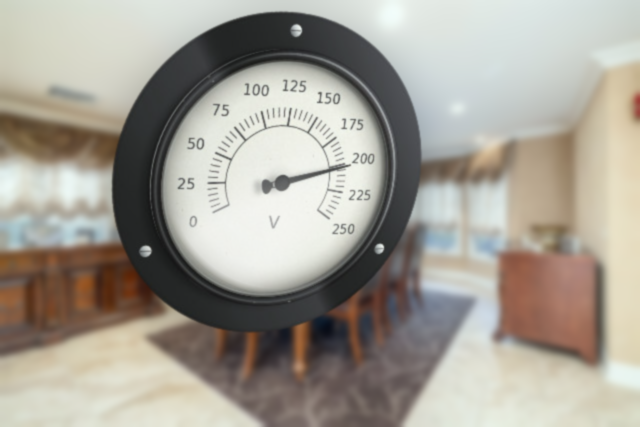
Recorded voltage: 200 V
